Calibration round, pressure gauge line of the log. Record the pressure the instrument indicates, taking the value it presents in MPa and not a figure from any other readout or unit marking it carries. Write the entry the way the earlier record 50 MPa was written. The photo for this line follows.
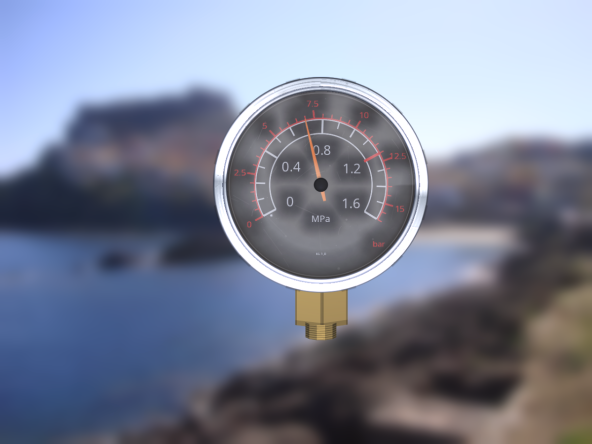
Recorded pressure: 0.7 MPa
